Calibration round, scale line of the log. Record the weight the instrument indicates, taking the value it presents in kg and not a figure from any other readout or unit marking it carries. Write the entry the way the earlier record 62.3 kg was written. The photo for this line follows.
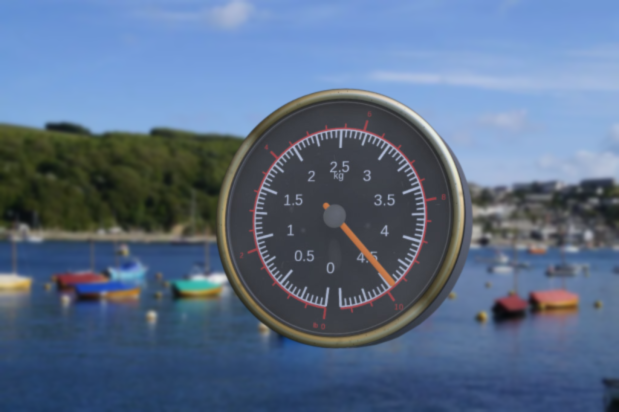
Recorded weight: 4.45 kg
